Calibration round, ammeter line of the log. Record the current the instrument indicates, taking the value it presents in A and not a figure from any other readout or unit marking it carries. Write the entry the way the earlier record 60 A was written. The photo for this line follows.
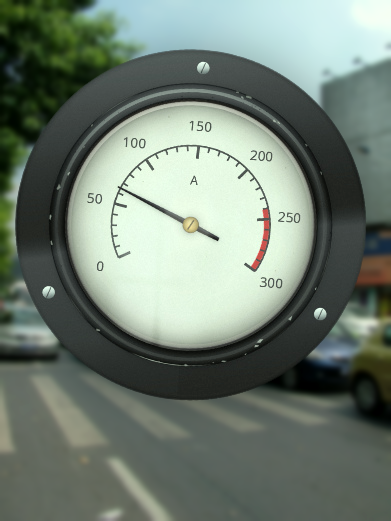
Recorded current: 65 A
